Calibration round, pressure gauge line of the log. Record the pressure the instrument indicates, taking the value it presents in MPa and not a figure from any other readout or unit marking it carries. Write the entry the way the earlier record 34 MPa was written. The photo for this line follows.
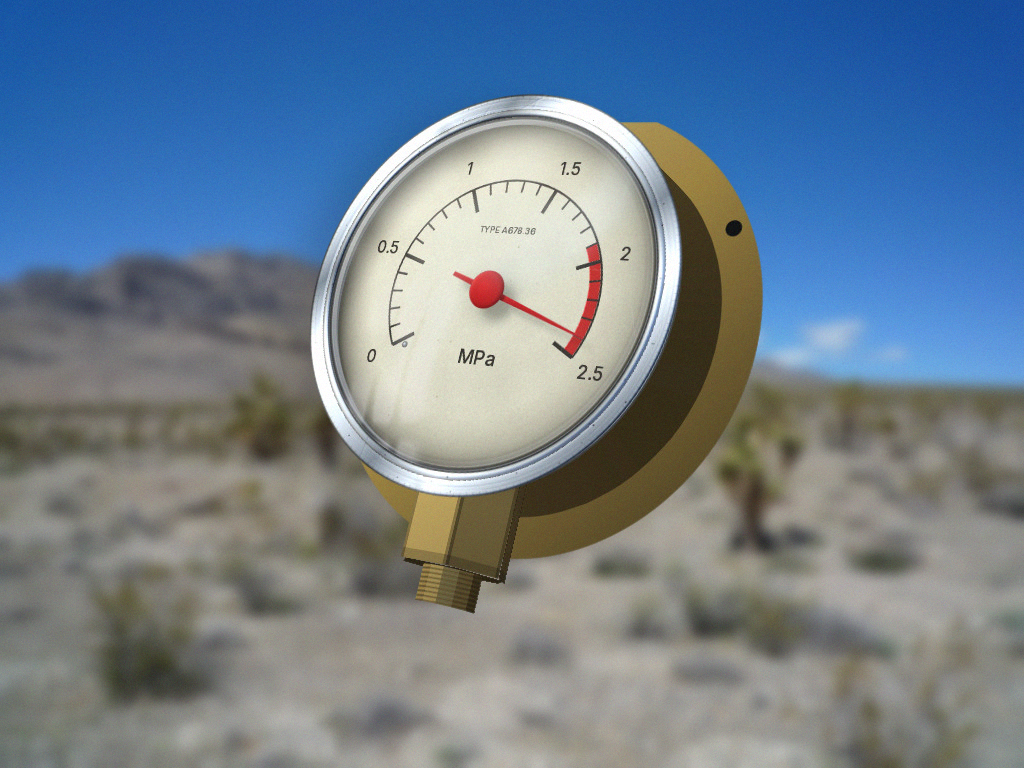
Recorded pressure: 2.4 MPa
